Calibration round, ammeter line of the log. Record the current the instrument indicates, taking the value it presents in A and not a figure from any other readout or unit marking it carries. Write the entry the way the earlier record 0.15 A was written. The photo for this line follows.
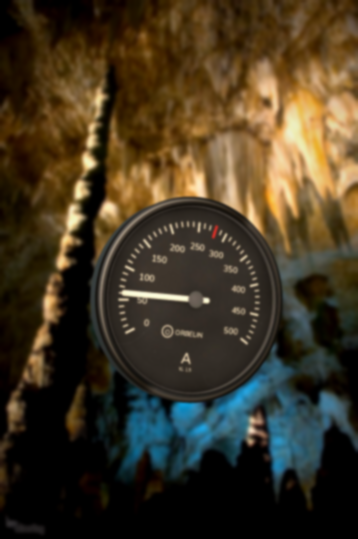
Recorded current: 60 A
